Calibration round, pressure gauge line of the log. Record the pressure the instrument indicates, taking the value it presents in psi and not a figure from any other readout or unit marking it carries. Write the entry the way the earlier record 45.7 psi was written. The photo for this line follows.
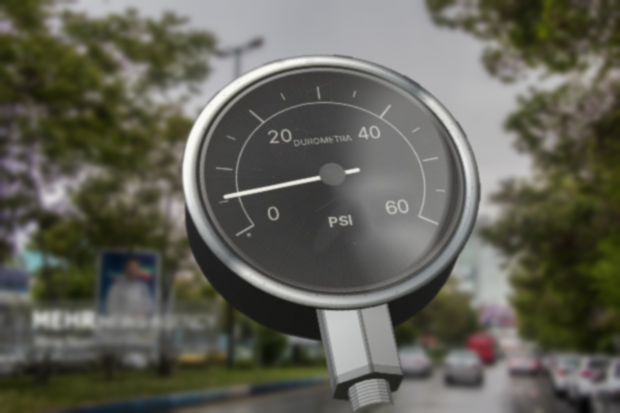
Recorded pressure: 5 psi
